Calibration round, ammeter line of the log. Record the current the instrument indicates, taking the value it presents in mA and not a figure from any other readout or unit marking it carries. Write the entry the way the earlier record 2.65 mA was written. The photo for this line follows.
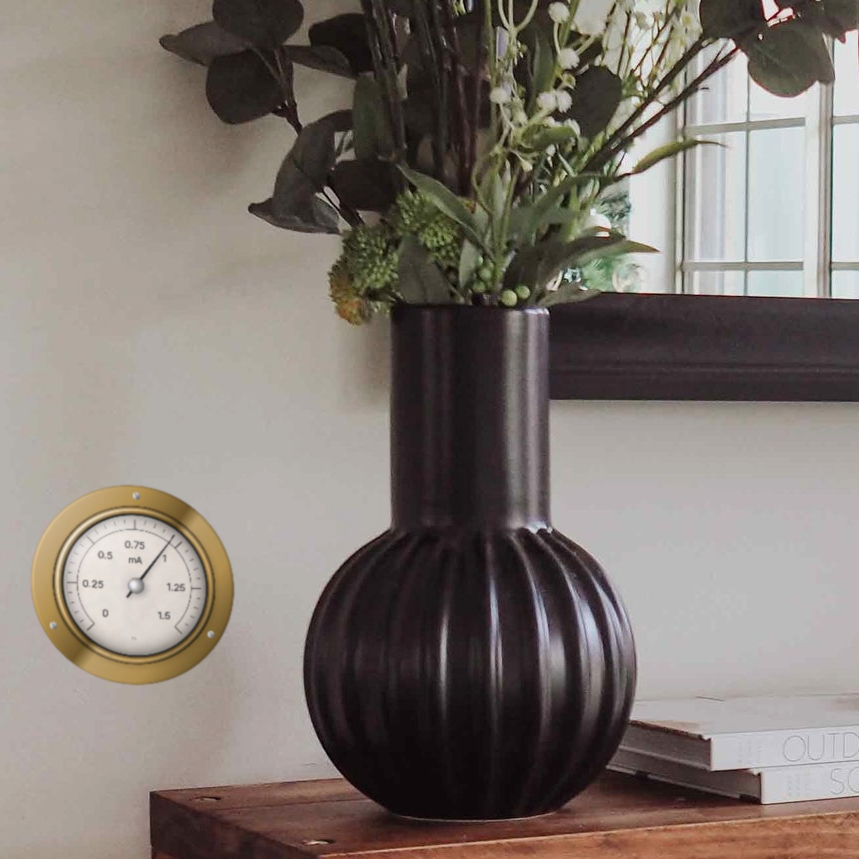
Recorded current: 0.95 mA
